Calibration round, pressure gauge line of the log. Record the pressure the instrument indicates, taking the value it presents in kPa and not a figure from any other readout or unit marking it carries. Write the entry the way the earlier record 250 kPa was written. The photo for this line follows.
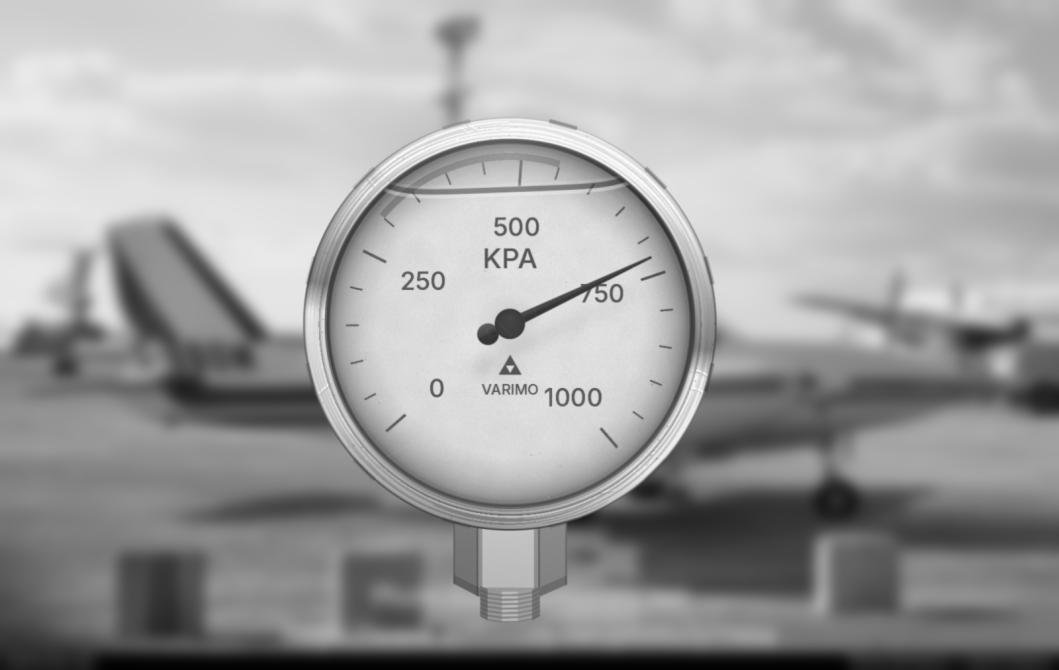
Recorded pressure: 725 kPa
